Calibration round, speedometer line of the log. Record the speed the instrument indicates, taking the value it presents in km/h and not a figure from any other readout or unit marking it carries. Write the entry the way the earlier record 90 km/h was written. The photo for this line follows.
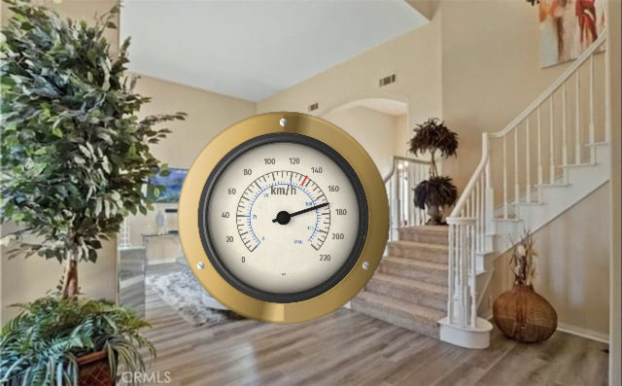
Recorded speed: 170 km/h
